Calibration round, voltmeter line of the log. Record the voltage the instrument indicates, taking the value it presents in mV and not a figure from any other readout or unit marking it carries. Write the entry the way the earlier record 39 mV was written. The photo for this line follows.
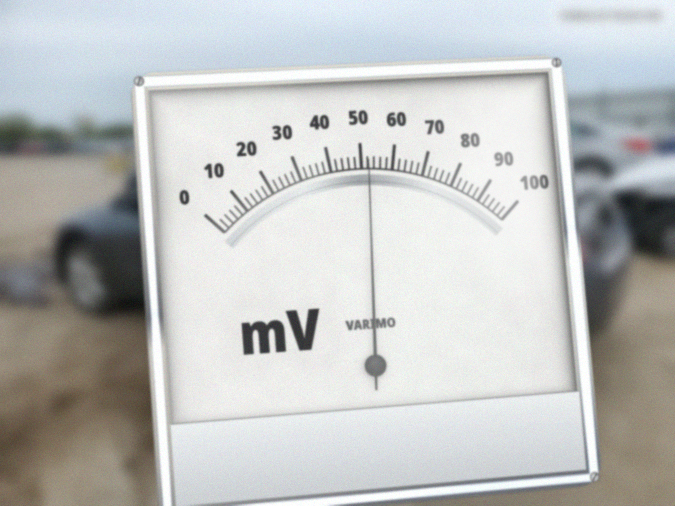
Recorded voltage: 52 mV
